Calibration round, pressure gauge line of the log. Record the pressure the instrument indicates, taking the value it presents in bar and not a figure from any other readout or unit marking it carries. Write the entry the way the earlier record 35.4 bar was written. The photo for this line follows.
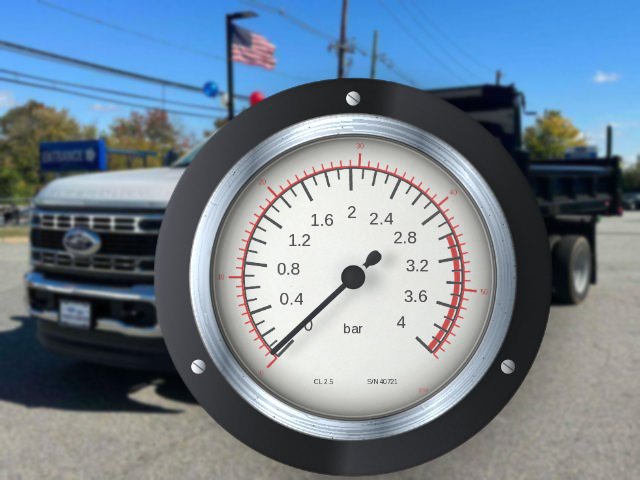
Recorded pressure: 0.05 bar
